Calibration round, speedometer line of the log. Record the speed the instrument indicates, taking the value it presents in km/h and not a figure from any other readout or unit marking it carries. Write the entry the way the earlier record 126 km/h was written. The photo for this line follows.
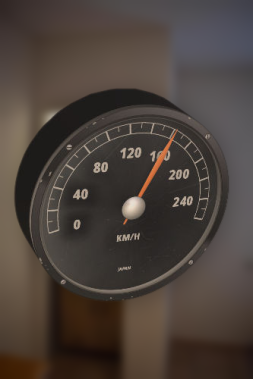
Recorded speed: 160 km/h
